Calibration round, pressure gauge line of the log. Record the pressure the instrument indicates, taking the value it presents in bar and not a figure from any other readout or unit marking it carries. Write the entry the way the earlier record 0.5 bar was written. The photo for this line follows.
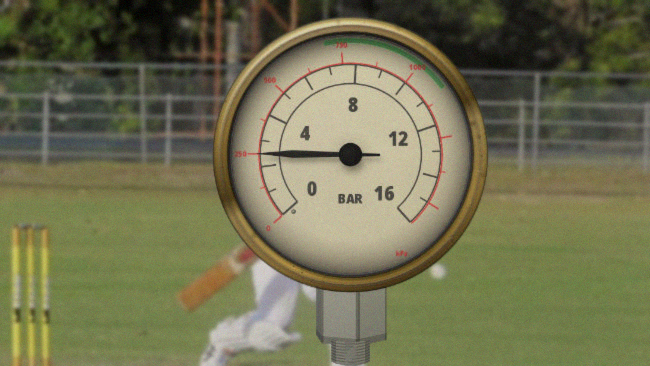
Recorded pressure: 2.5 bar
